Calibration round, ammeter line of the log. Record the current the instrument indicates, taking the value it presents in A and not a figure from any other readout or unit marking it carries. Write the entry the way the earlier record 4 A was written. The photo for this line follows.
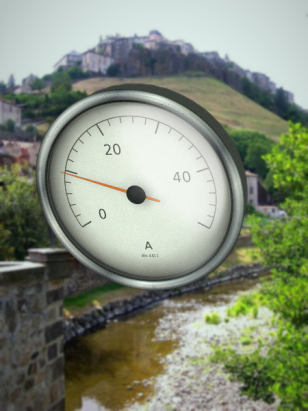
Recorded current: 10 A
